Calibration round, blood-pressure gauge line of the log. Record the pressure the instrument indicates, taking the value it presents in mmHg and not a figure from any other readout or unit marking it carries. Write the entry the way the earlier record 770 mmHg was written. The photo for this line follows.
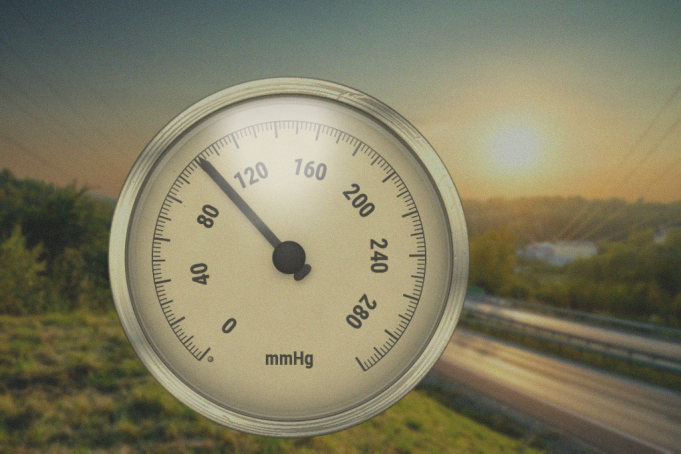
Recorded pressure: 102 mmHg
